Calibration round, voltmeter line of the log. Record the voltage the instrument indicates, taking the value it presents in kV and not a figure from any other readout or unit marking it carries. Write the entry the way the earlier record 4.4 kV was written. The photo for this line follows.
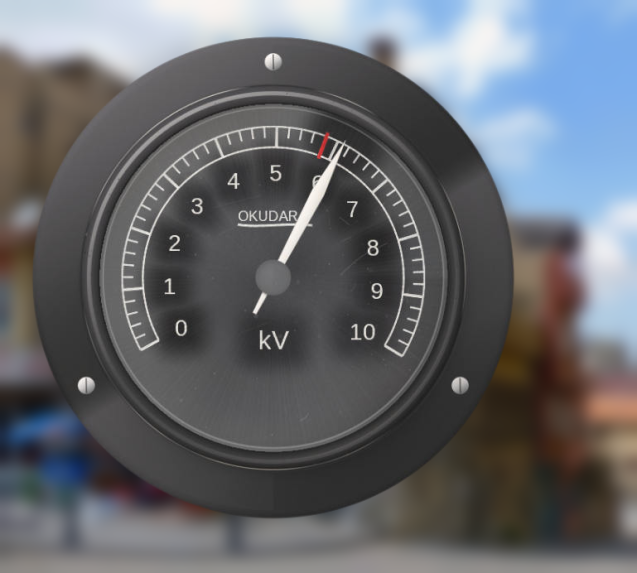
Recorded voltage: 6.1 kV
